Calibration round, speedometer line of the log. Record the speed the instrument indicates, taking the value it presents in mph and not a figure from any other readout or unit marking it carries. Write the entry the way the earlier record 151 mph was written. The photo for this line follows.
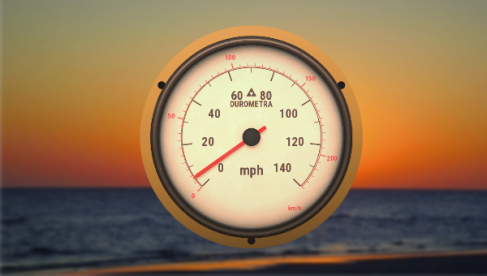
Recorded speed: 5 mph
